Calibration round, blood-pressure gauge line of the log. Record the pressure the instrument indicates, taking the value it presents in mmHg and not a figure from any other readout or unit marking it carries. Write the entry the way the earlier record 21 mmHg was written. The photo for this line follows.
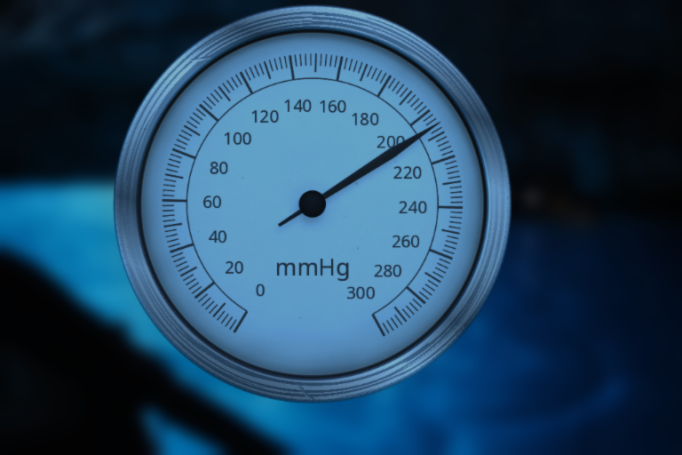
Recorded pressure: 206 mmHg
